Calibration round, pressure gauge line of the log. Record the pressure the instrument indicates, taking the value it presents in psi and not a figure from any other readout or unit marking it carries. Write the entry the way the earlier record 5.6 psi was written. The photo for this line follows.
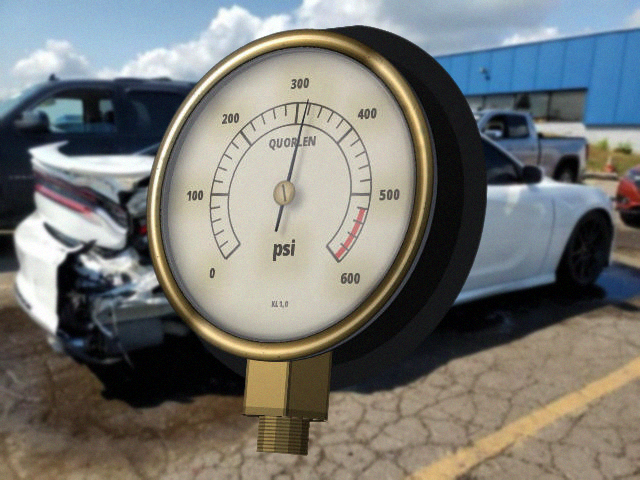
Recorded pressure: 320 psi
